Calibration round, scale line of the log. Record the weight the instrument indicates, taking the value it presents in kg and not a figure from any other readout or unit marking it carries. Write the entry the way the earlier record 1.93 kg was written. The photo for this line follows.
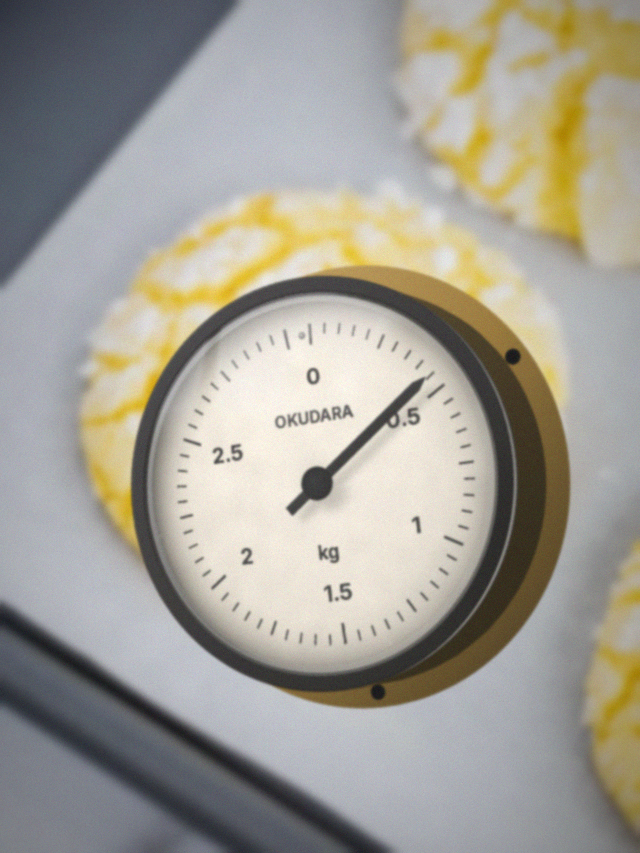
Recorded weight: 0.45 kg
